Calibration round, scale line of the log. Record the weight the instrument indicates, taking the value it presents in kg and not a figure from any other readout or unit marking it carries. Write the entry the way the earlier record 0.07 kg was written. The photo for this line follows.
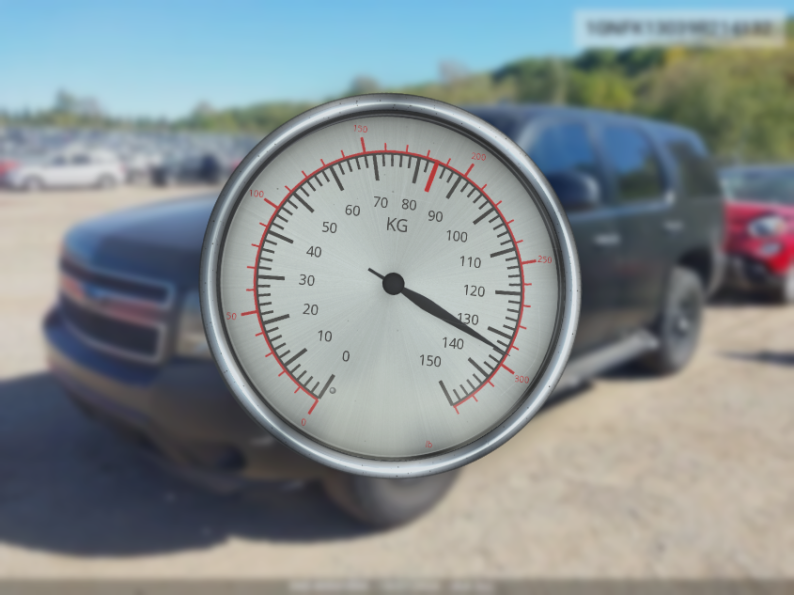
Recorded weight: 134 kg
